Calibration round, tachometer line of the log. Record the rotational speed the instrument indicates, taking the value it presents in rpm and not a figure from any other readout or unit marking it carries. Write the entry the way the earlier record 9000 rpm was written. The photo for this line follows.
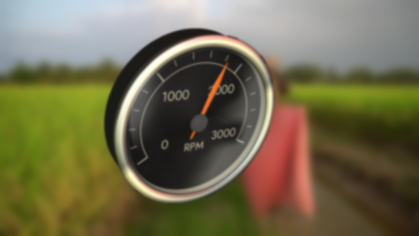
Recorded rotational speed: 1800 rpm
